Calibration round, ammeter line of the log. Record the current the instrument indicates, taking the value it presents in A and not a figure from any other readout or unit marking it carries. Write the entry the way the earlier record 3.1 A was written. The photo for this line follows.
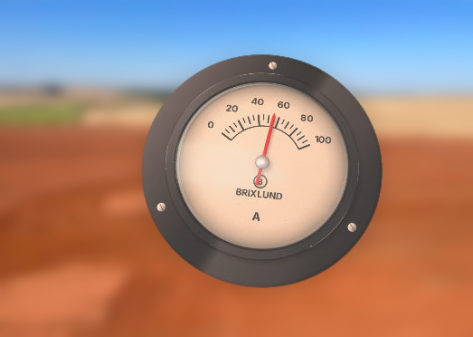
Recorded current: 55 A
